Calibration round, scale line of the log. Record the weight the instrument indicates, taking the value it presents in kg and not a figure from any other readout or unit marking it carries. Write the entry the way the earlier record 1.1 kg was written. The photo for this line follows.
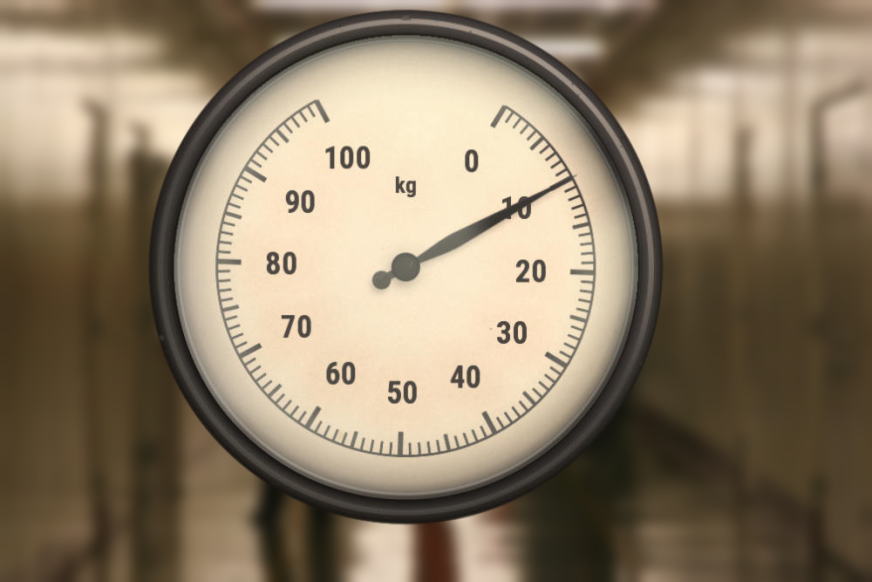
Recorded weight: 10 kg
